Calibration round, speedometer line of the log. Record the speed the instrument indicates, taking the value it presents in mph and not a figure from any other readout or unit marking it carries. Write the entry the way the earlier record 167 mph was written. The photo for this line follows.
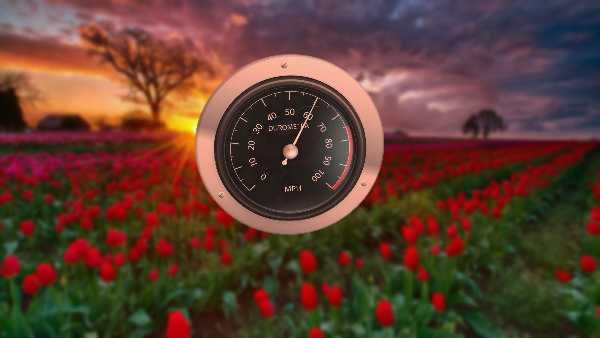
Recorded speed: 60 mph
